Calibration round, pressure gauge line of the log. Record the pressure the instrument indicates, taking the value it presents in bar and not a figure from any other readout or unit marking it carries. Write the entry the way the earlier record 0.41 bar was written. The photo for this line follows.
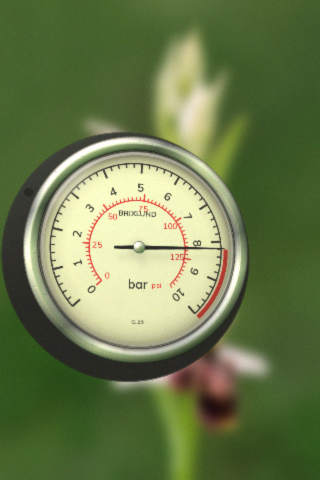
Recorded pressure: 8.2 bar
